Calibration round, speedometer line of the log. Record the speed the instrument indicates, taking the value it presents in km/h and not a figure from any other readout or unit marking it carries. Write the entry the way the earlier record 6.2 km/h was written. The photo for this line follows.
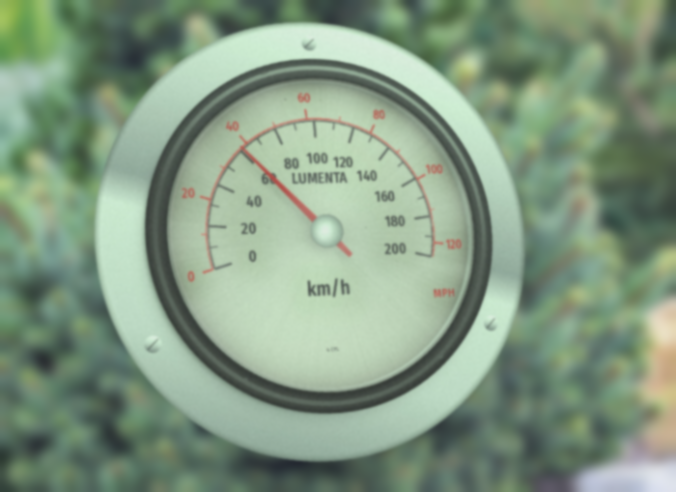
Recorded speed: 60 km/h
